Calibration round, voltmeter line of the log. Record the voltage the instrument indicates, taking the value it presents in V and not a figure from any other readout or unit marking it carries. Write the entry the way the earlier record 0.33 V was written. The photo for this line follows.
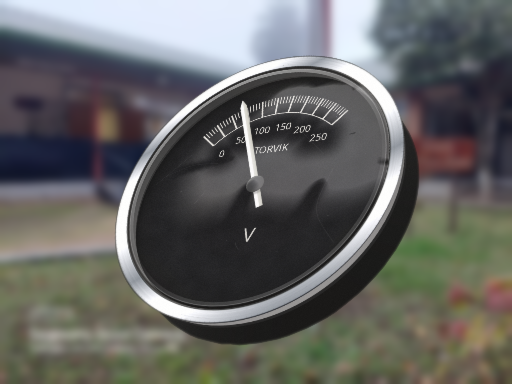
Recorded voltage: 75 V
